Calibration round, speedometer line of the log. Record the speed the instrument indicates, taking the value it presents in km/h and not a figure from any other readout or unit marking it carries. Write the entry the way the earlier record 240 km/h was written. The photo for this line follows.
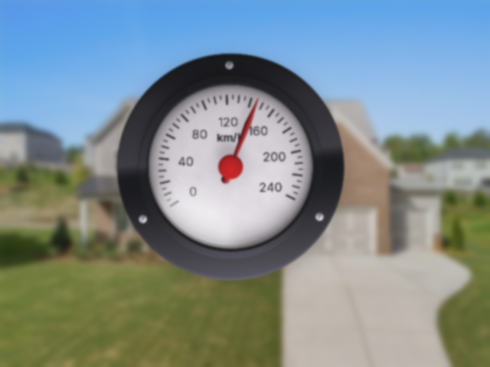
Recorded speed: 145 km/h
